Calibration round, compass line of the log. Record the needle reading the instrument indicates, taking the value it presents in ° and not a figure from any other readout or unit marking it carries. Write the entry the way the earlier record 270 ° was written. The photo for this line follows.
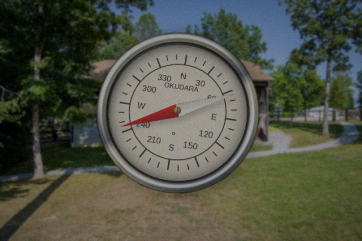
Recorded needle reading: 245 °
